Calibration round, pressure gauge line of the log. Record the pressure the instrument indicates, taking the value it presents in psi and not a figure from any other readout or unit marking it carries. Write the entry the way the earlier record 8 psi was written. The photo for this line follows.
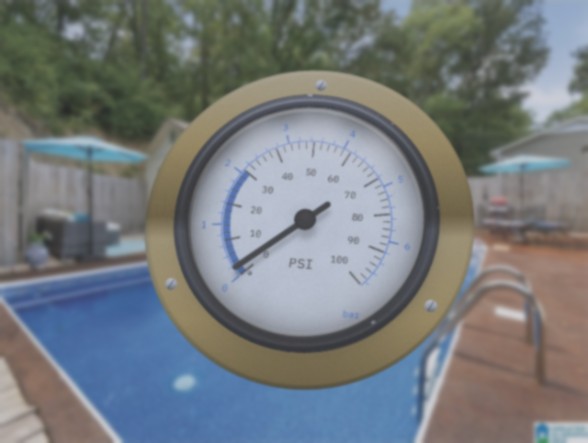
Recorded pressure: 2 psi
